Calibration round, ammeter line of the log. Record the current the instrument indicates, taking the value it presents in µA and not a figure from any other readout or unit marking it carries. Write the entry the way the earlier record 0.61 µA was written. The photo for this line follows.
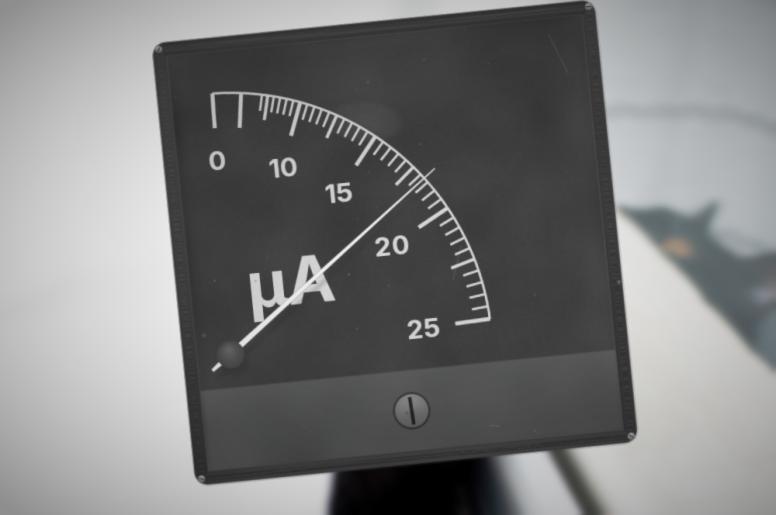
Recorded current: 18.25 µA
